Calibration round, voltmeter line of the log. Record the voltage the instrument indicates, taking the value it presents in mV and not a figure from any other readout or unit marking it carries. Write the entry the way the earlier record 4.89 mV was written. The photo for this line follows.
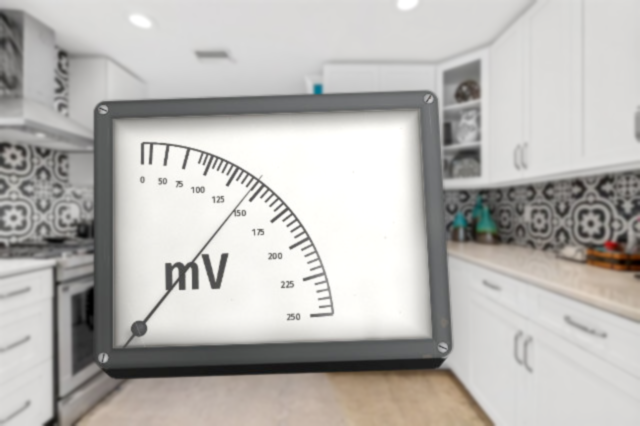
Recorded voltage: 145 mV
